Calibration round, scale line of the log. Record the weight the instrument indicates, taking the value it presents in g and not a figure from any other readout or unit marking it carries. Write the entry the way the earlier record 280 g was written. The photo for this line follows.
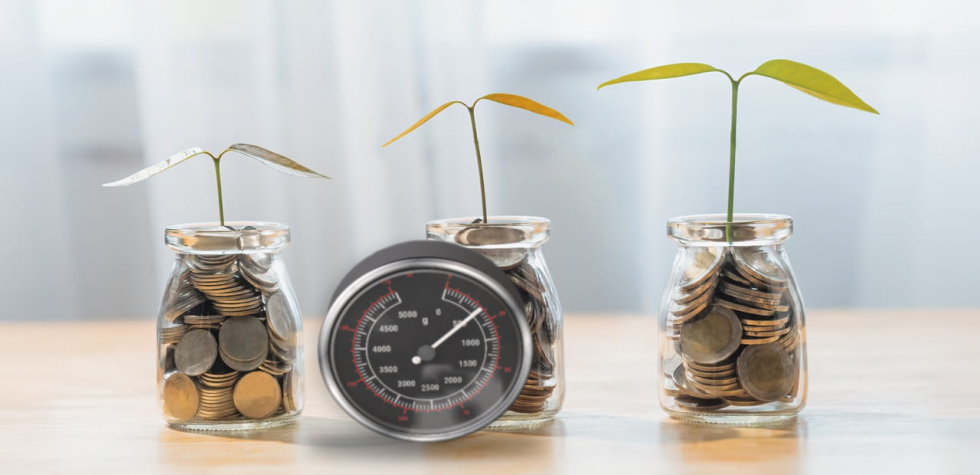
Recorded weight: 500 g
